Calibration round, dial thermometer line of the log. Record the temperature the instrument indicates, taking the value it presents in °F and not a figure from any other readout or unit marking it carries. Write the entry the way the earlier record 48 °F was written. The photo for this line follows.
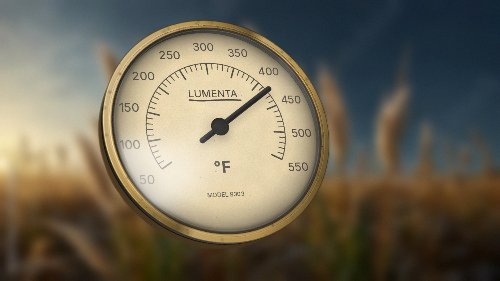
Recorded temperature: 420 °F
